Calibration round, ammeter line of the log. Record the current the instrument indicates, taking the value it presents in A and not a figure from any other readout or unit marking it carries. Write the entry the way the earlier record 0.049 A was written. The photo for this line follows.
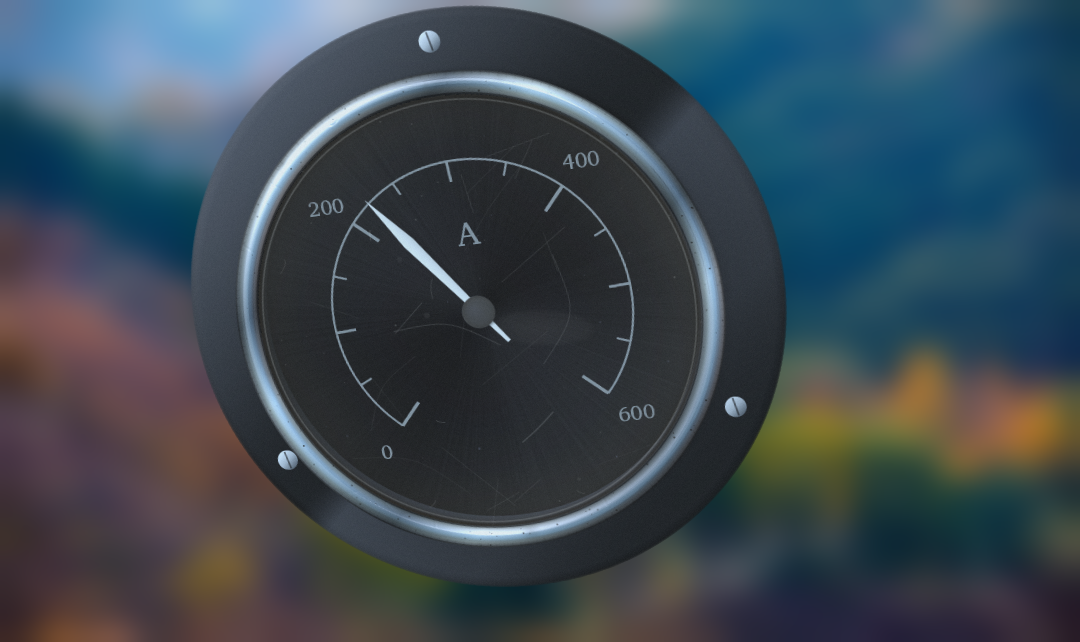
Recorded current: 225 A
